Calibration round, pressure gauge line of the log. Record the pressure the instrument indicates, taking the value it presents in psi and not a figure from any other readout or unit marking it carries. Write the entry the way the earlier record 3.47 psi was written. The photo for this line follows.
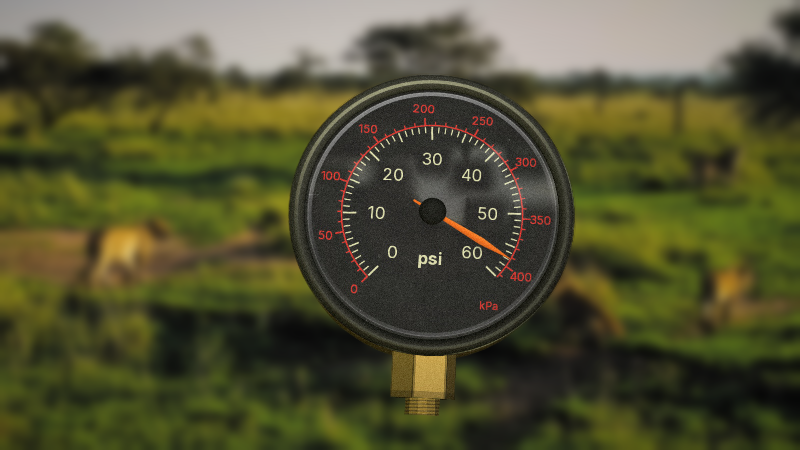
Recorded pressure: 57 psi
